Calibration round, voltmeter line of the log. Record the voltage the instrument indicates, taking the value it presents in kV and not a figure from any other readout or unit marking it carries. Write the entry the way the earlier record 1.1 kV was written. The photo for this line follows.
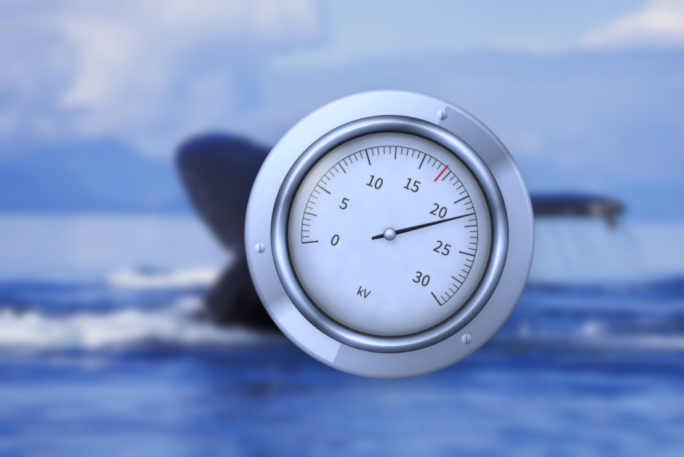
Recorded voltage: 21.5 kV
